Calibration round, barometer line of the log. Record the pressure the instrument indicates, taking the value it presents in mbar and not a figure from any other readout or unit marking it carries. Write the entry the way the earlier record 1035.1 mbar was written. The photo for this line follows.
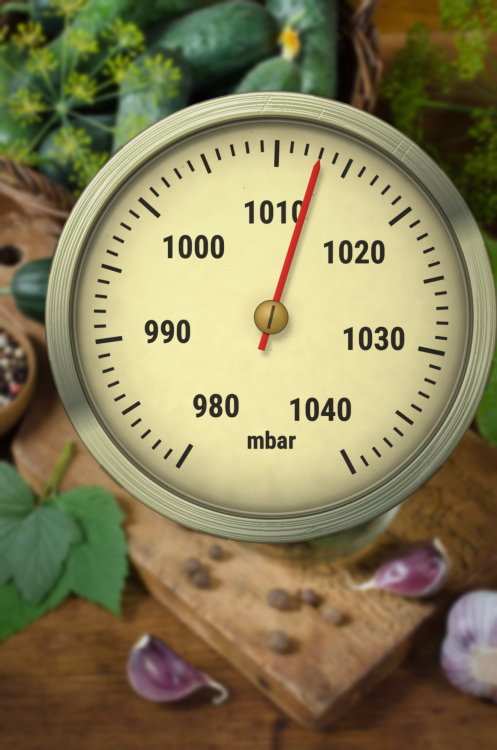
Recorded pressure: 1013 mbar
